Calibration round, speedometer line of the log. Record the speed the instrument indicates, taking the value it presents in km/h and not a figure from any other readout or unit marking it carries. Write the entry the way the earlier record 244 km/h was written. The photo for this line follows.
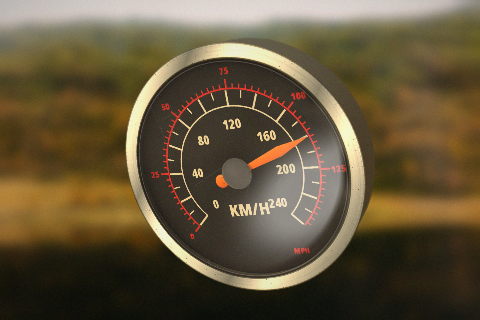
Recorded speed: 180 km/h
